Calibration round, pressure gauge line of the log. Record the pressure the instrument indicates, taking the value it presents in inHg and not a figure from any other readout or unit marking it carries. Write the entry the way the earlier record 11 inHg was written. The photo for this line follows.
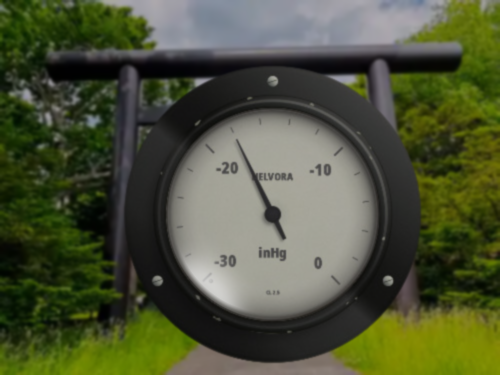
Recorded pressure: -18 inHg
